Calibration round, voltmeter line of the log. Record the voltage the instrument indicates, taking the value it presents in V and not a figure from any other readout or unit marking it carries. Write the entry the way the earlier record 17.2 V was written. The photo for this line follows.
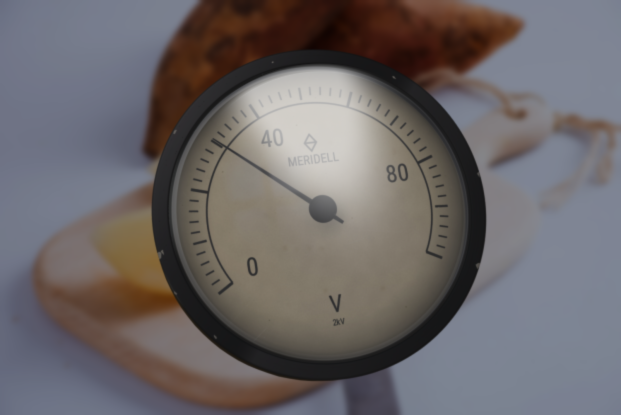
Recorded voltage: 30 V
